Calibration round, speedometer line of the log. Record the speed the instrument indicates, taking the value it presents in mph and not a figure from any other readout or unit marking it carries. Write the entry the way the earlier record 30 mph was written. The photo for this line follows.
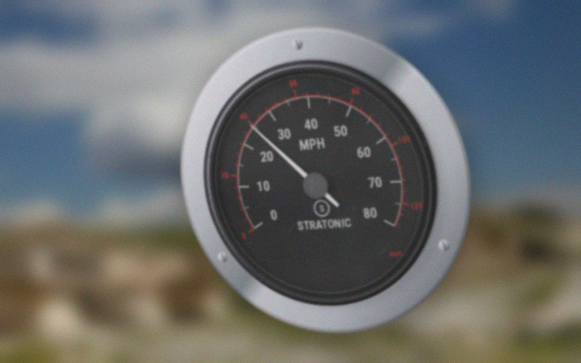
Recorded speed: 25 mph
